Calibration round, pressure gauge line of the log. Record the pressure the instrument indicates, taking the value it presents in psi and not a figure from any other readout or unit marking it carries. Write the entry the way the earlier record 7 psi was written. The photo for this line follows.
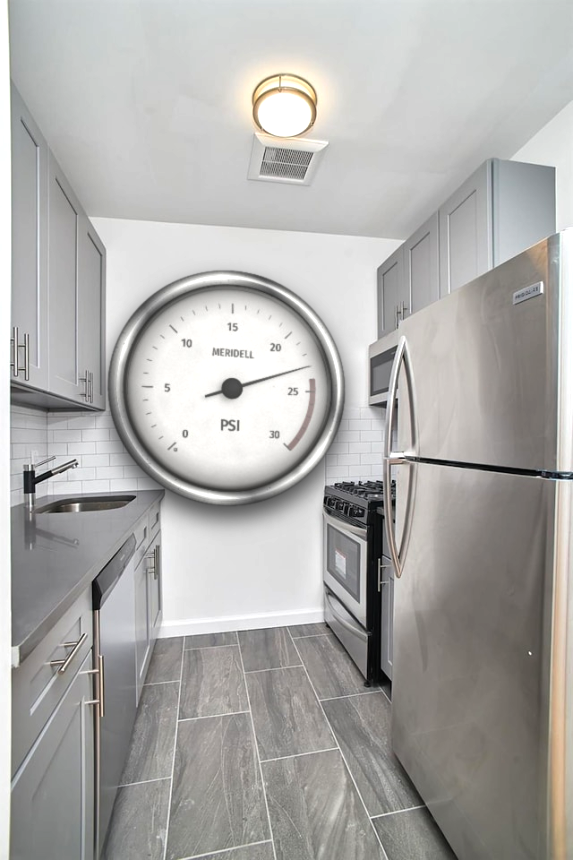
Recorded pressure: 23 psi
